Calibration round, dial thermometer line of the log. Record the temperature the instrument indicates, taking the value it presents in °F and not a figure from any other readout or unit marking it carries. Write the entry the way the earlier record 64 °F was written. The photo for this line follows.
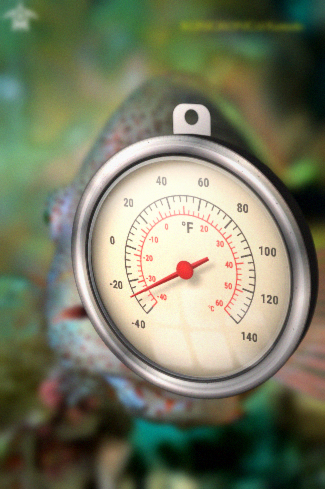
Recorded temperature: -28 °F
